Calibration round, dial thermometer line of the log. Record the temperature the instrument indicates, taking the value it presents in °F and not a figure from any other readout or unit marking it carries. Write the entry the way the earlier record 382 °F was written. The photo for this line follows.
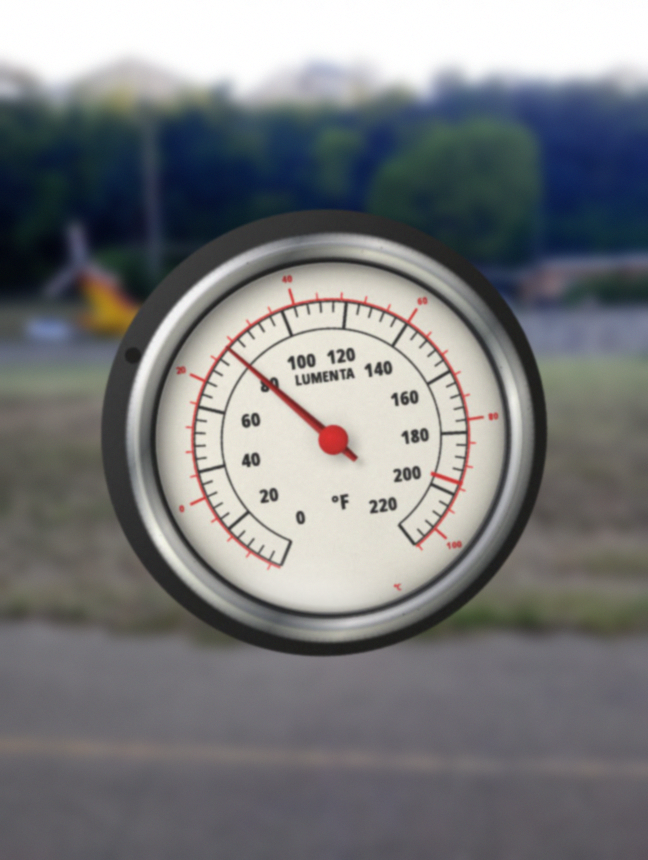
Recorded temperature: 80 °F
